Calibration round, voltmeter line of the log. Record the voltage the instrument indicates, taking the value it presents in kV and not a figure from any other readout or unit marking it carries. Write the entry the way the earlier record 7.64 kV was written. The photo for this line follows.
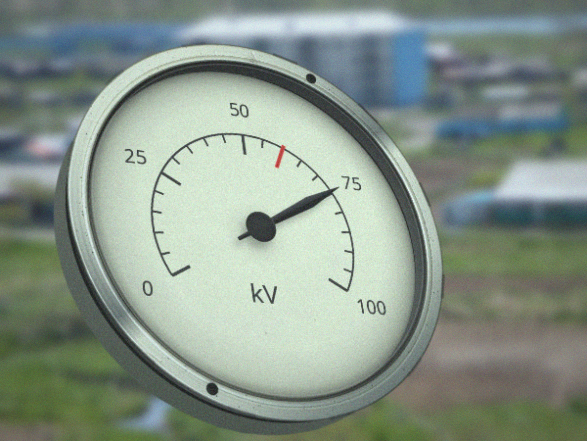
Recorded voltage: 75 kV
